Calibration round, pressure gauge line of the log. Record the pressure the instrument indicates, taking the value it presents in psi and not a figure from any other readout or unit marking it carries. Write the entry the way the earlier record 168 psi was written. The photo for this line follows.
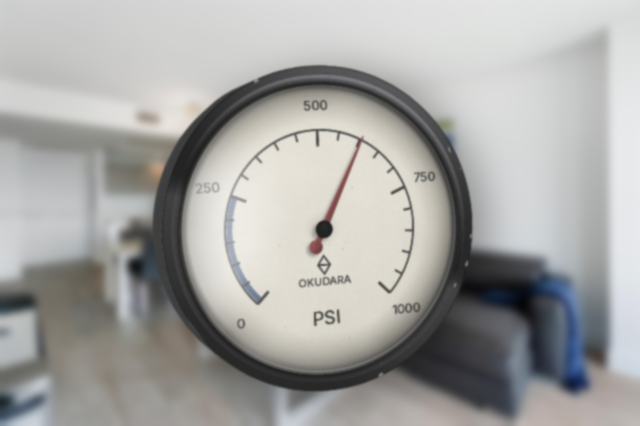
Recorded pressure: 600 psi
